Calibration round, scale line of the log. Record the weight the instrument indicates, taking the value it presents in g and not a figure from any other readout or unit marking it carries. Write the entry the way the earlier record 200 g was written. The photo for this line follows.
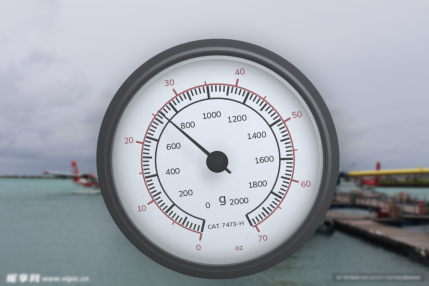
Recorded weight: 740 g
